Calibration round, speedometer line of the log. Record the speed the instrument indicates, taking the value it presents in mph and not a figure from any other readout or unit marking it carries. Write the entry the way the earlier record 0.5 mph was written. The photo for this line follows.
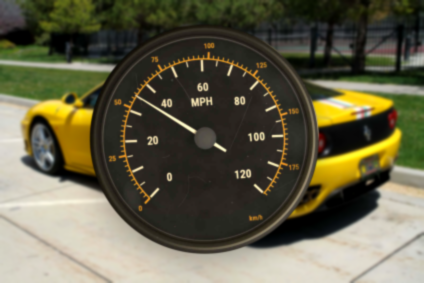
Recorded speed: 35 mph
